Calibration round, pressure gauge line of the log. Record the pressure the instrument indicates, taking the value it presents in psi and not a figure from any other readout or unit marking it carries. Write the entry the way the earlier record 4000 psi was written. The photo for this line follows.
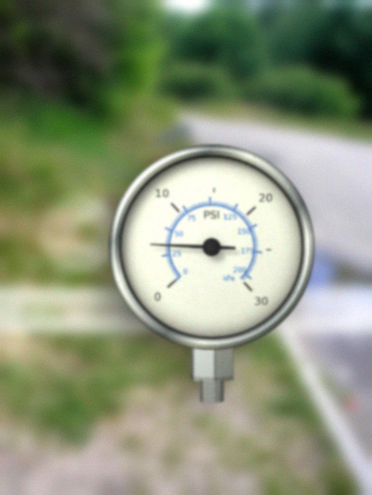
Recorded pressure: 5 psi
